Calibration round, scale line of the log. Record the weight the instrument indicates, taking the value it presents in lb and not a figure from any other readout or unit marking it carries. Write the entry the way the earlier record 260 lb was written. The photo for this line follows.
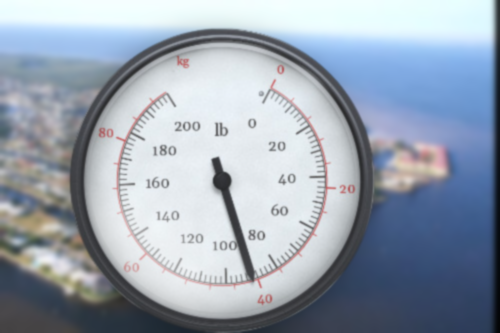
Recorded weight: 90 lb
